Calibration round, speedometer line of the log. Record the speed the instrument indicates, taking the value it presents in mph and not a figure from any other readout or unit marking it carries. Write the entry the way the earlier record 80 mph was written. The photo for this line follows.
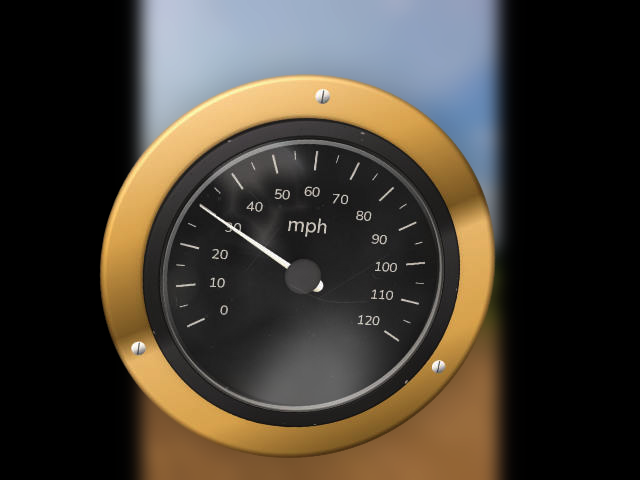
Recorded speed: 30 mph
